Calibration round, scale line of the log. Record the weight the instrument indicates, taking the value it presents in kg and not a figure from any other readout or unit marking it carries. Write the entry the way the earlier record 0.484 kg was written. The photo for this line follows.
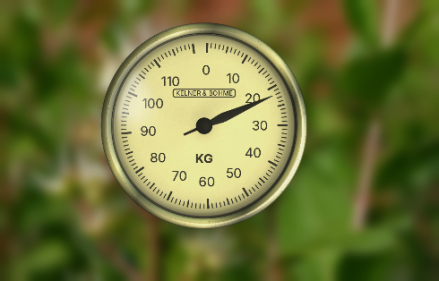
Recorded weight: 22 kg
